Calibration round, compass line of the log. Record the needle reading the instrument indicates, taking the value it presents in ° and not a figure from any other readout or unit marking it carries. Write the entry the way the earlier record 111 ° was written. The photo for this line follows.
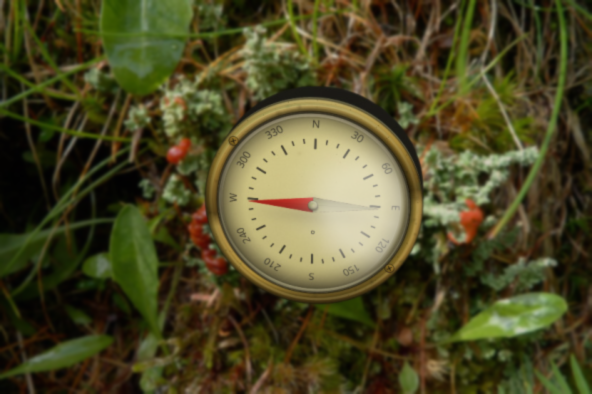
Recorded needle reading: 270 °
